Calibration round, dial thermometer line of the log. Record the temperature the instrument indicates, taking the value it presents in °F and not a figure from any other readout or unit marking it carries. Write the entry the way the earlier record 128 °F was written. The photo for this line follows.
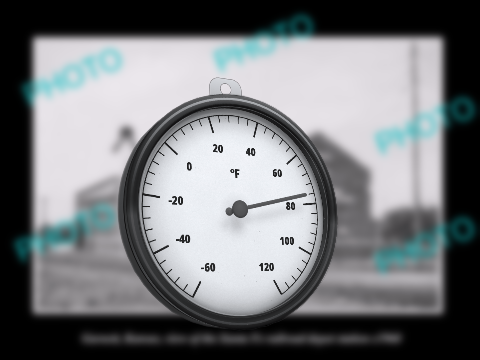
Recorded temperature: 76 °F
